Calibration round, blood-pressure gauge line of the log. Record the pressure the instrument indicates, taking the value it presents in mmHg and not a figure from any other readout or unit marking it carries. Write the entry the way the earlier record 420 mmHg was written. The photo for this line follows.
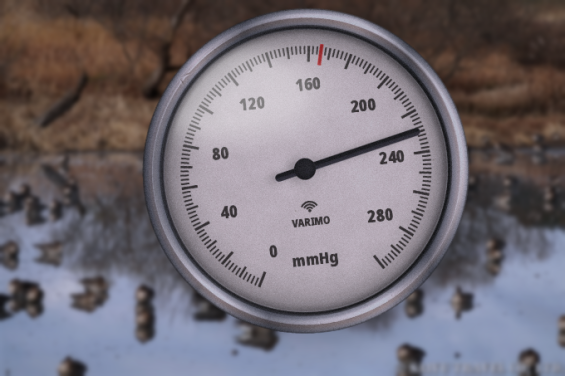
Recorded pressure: 230 mmHg
